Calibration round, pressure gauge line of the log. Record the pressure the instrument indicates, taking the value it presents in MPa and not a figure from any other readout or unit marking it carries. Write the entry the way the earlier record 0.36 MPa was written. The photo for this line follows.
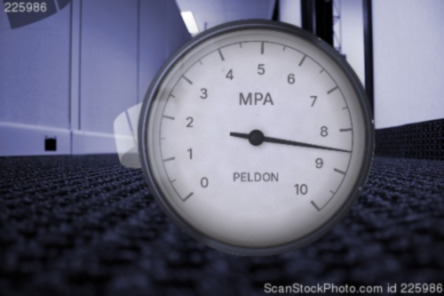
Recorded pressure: 8.5 MPa
